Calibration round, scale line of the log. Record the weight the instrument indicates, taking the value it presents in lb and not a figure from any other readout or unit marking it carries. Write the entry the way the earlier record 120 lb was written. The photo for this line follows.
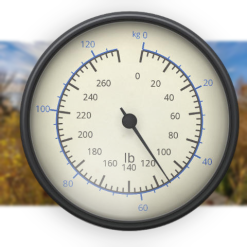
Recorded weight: 112 lb
